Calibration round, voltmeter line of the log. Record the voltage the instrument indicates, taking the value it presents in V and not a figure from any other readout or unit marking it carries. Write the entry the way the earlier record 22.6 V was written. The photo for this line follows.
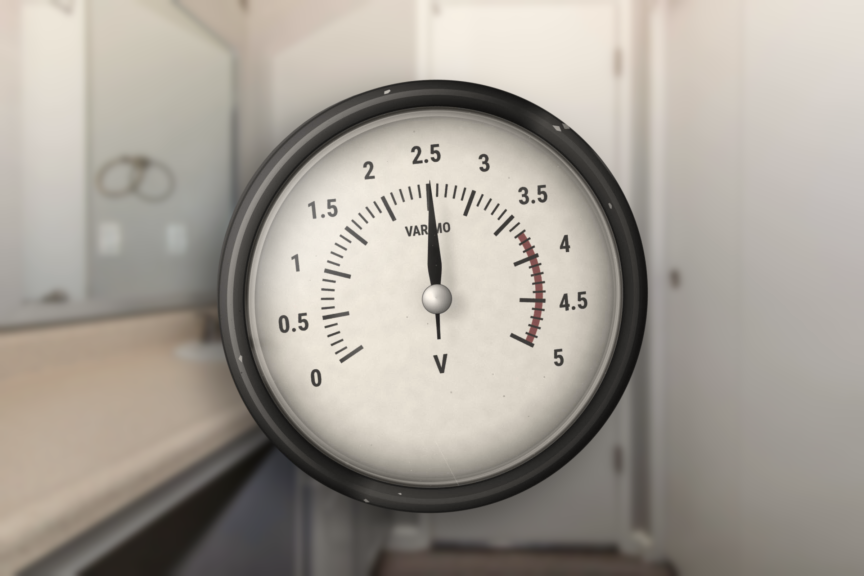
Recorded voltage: 2.5 V
